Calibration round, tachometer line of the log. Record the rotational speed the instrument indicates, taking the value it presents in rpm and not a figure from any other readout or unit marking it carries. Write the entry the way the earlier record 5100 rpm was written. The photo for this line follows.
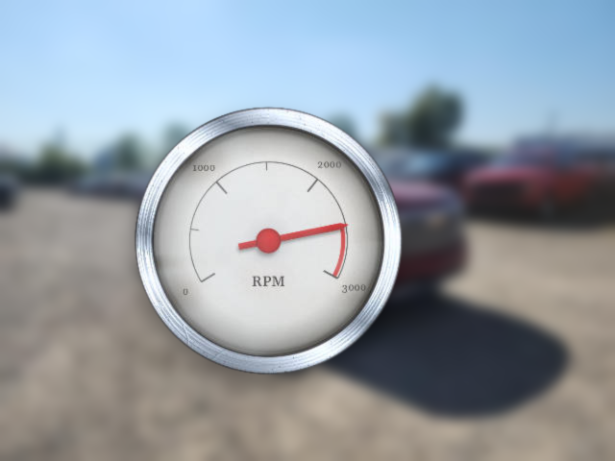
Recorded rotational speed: 2500 rpm
